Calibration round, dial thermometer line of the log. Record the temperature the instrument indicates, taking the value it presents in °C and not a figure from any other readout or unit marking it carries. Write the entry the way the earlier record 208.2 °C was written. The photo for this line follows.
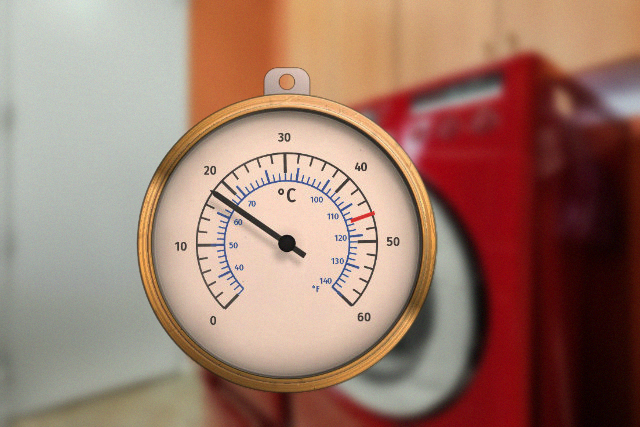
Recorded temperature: 18 °C
